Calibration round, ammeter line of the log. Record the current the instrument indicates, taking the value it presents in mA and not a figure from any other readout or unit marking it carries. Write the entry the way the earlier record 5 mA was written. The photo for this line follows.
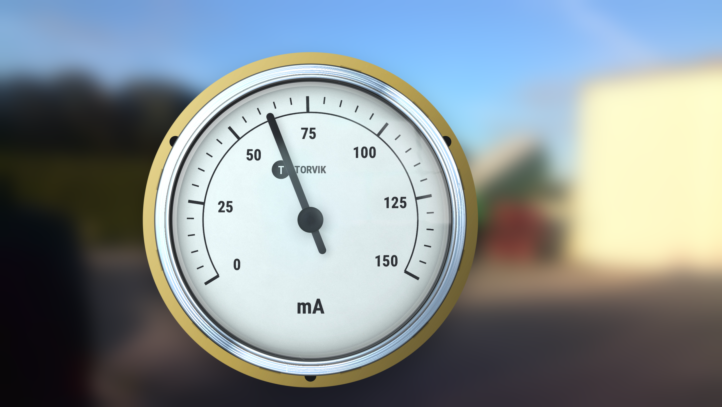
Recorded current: 62.5 mA
